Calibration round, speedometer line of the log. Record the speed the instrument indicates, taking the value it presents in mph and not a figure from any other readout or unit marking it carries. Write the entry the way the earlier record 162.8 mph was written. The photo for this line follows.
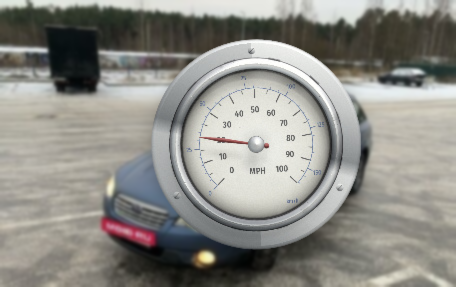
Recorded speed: 20 mph
